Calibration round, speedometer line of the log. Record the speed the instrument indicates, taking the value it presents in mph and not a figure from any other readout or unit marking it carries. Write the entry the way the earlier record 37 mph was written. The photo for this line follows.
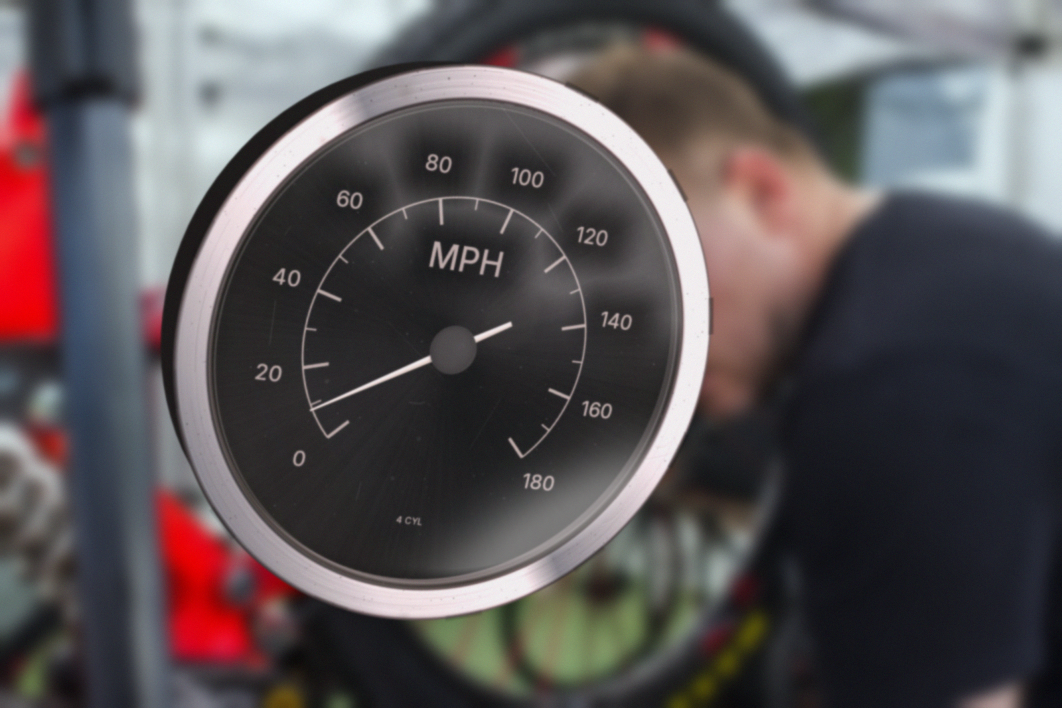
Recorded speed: 10 mph
